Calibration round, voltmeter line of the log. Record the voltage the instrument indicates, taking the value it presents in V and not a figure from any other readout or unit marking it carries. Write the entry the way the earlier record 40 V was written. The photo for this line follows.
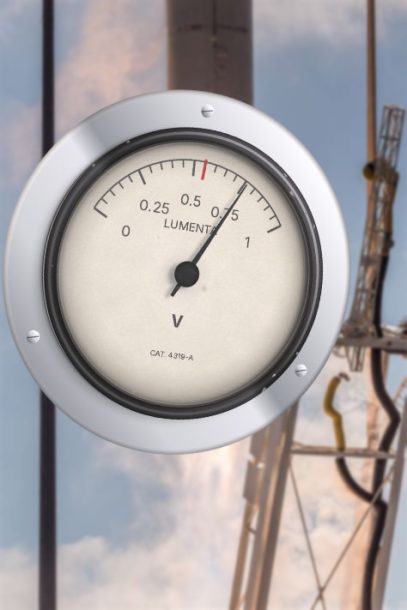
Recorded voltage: 0.75 V
